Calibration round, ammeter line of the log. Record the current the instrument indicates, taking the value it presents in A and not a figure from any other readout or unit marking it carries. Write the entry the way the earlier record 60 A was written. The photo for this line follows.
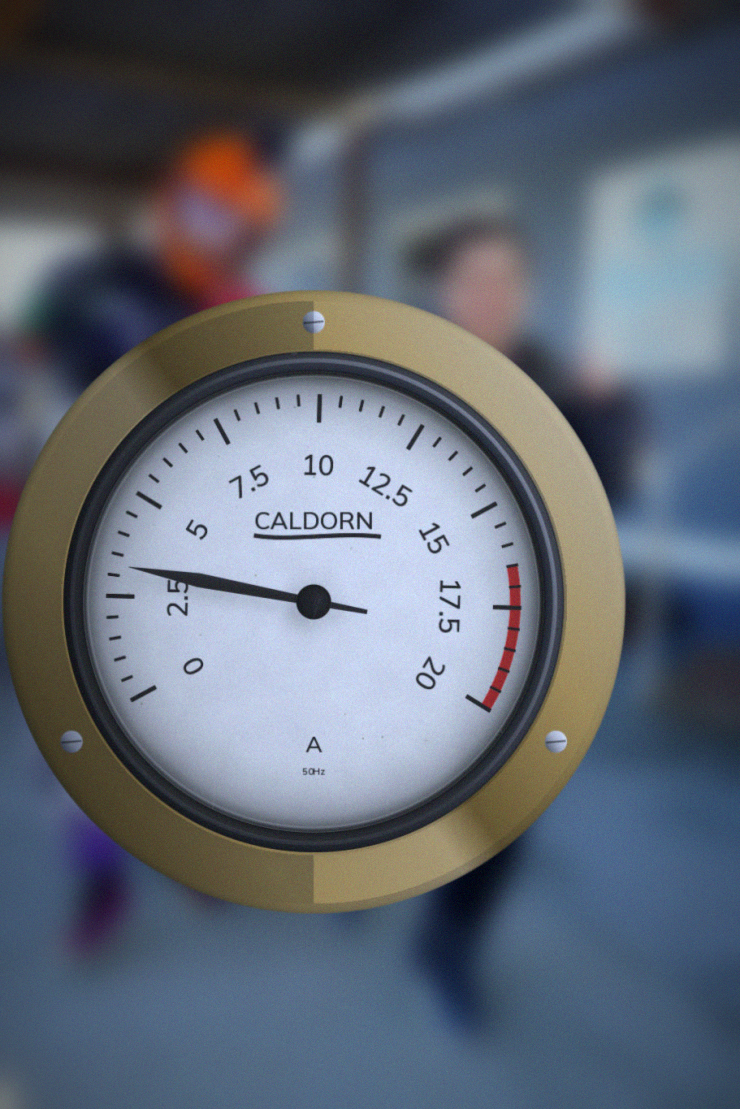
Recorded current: 3.25 A
